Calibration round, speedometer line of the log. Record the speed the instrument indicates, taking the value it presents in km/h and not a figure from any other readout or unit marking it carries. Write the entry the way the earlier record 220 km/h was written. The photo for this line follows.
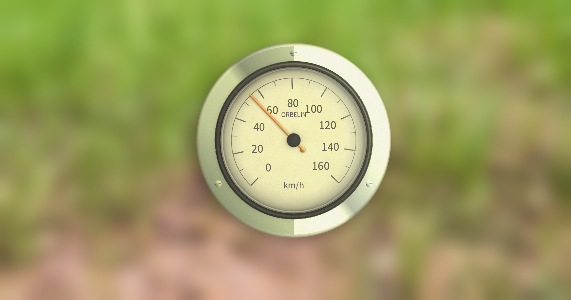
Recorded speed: 55 km/h
